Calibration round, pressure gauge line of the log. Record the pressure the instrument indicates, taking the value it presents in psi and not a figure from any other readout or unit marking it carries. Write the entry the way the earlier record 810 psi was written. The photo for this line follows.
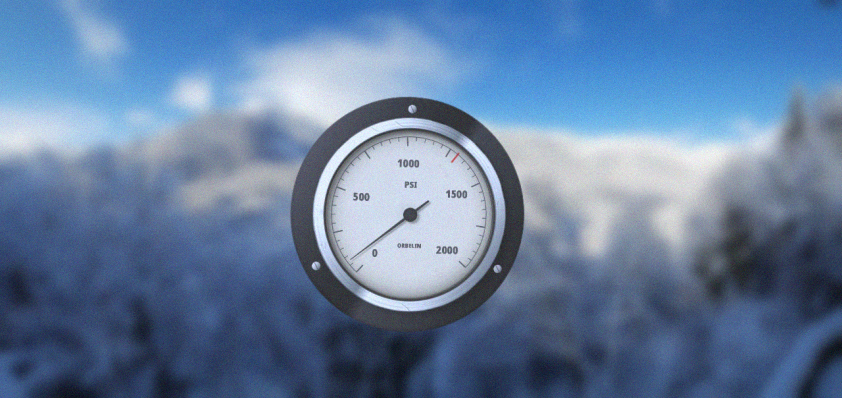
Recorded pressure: 75 psi
